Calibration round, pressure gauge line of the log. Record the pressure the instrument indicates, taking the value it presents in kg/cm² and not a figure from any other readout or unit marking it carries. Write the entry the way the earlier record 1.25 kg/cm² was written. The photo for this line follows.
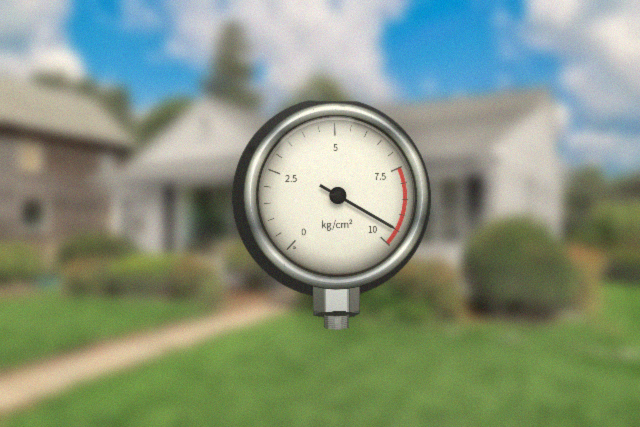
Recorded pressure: 9.5 kg/cm²
